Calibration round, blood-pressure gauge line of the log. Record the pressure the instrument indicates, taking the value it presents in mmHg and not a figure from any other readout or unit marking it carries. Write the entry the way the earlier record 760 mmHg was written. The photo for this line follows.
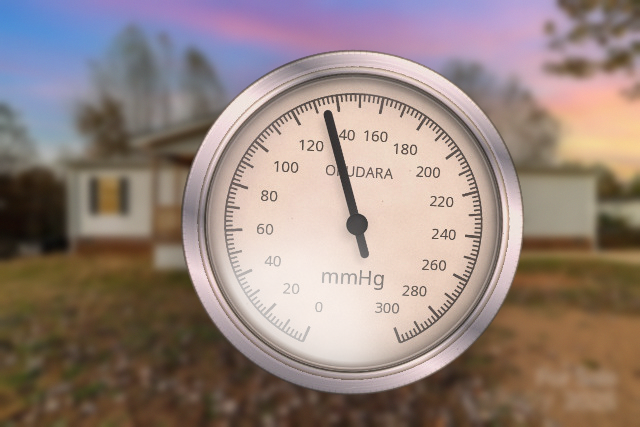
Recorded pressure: 134 mmHg
